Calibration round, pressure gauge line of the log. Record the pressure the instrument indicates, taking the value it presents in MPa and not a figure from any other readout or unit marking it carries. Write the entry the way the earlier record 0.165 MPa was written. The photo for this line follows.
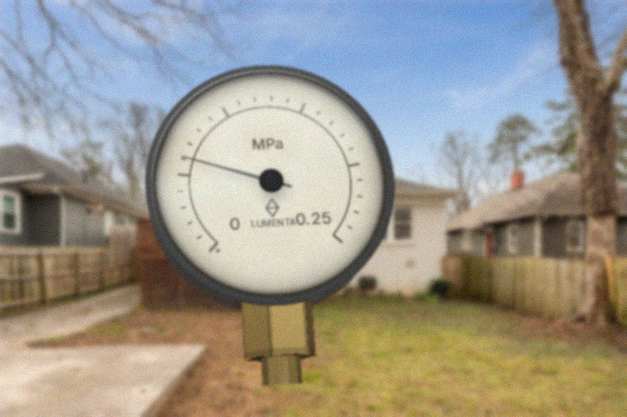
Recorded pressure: 0.06 MPa
